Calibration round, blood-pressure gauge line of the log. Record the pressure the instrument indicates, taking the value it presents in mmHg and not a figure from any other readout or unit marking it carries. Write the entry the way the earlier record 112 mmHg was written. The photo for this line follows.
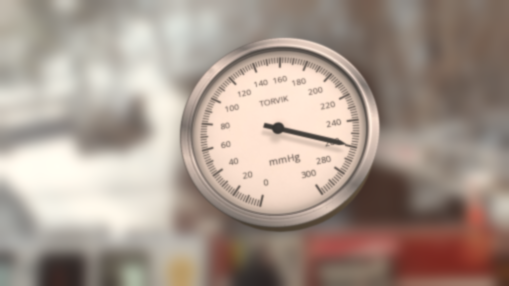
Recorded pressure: 260 mmHg
